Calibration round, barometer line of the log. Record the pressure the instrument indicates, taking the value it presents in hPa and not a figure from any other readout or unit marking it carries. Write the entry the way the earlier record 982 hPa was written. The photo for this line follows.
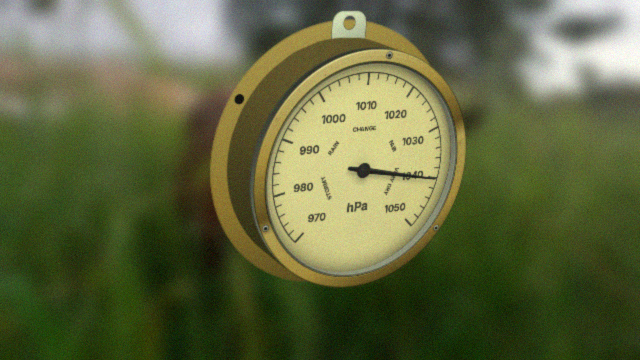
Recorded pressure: 1040 hPa
